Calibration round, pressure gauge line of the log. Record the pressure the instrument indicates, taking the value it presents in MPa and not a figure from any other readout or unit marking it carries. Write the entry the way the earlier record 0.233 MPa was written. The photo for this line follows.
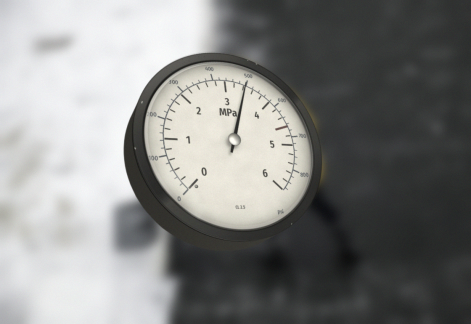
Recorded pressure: 3.4 MPa
